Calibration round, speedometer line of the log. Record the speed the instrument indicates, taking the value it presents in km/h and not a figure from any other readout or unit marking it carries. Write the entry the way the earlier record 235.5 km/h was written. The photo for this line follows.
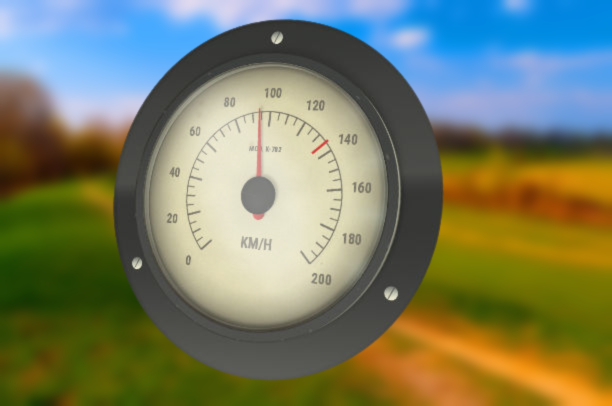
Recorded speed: 95 km/h
